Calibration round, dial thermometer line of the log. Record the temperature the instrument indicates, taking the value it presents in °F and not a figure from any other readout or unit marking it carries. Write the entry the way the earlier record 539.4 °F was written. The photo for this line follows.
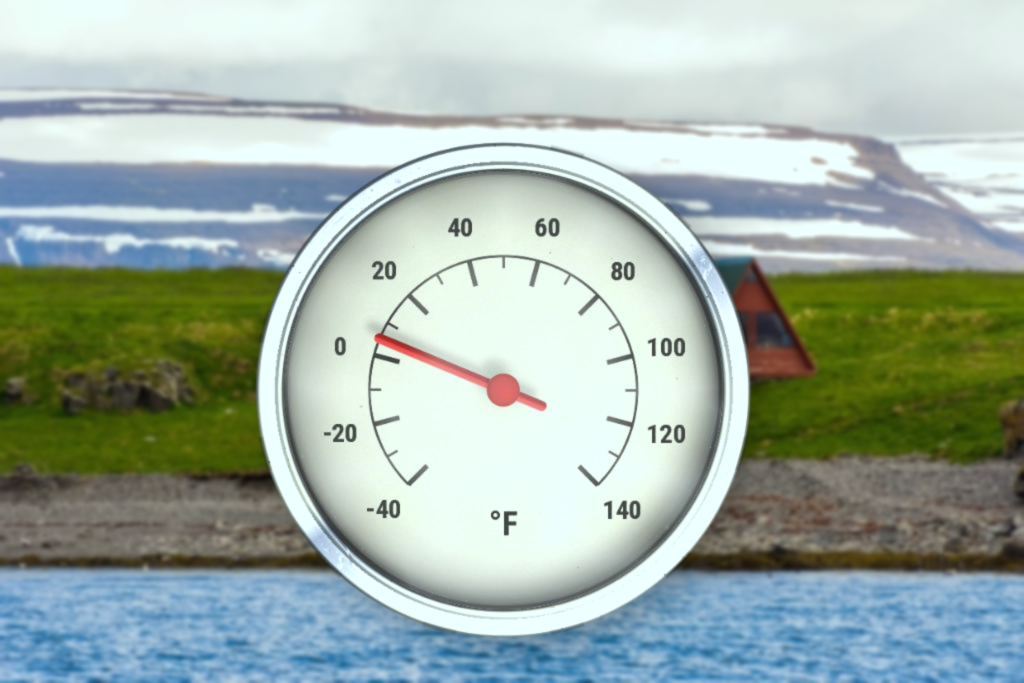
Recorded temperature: 5 °F
